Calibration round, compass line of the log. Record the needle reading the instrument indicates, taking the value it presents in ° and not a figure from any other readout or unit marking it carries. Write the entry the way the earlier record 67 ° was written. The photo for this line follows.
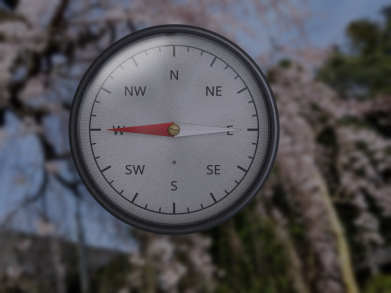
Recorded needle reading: 270 °
